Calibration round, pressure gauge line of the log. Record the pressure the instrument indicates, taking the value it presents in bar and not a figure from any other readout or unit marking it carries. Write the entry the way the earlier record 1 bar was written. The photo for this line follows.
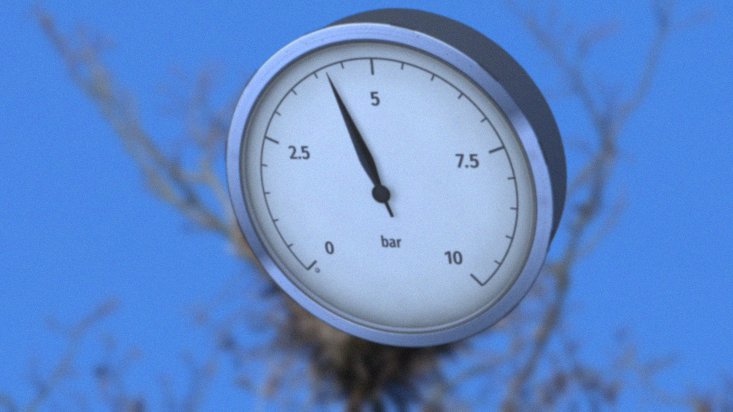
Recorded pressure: 4.25 bar
